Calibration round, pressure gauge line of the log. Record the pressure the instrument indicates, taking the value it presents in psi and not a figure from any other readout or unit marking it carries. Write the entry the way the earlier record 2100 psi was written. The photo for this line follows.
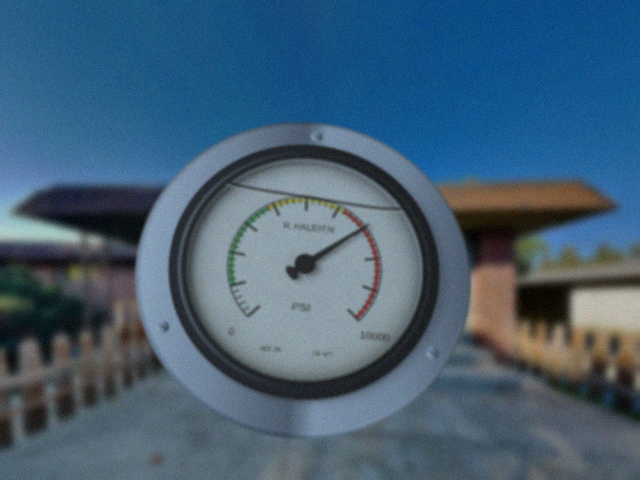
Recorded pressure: 7000 psi
